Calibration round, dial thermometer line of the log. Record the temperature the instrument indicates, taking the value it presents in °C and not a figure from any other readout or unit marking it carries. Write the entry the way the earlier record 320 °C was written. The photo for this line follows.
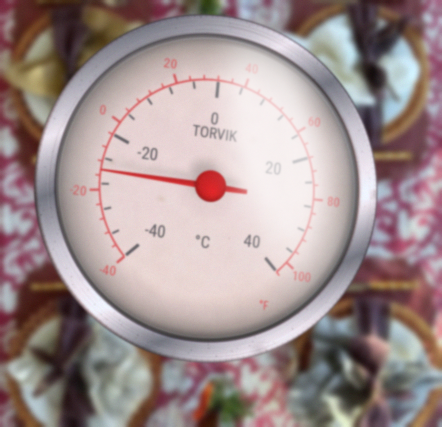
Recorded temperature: -26 °C
